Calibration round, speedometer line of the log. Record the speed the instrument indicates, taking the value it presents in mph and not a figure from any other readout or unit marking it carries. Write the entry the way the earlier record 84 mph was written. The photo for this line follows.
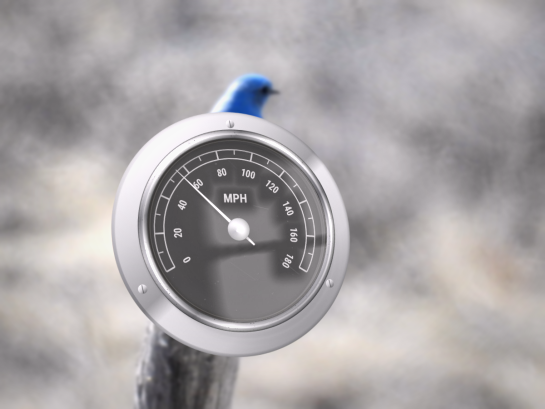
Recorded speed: 55 mph
